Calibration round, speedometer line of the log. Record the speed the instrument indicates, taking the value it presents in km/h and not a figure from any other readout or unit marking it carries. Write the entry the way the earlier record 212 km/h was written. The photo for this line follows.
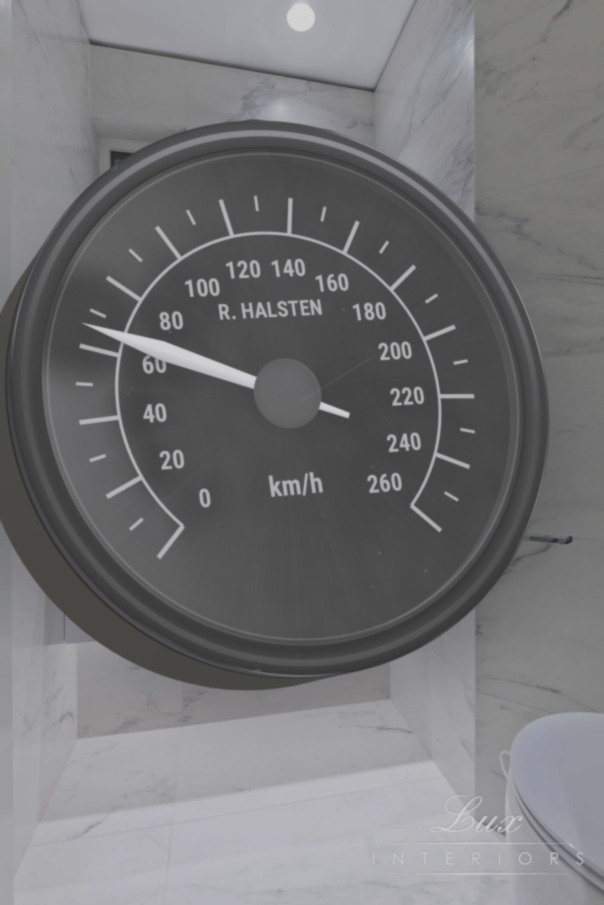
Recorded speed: 65 km/h
